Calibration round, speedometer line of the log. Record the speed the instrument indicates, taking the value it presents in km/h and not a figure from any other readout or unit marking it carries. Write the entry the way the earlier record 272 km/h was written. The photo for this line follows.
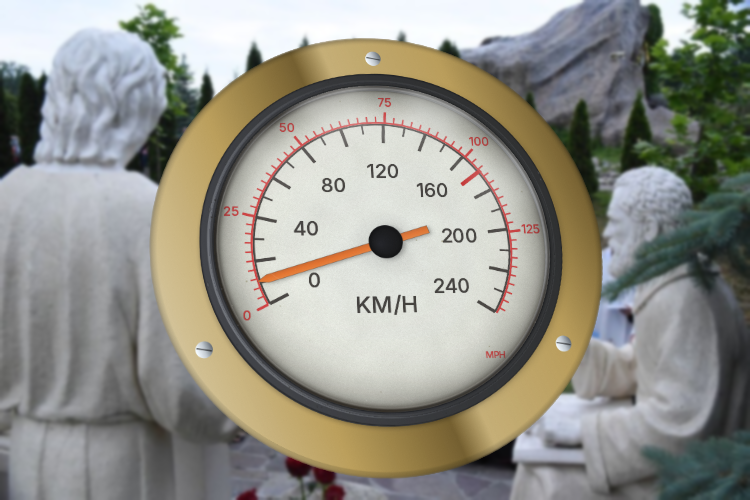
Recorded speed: 10 km/h
